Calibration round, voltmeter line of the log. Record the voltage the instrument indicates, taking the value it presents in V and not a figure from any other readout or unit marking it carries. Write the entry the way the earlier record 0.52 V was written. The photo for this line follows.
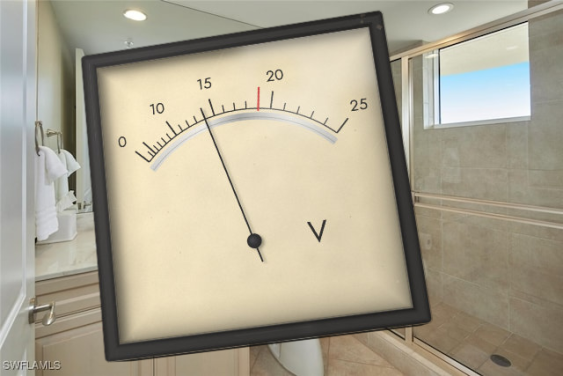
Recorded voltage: 14 V
